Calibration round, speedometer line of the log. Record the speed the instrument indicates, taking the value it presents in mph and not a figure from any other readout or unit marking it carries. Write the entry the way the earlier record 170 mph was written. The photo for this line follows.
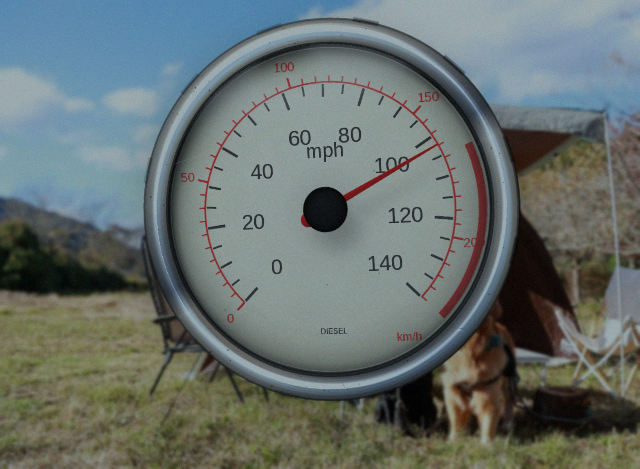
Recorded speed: 102.5 mph
